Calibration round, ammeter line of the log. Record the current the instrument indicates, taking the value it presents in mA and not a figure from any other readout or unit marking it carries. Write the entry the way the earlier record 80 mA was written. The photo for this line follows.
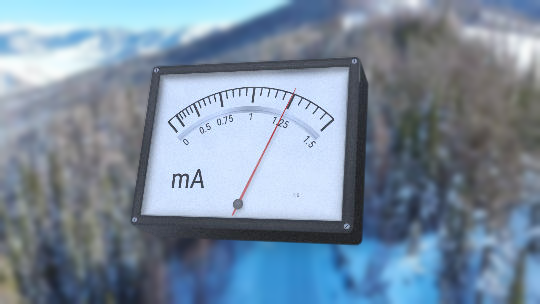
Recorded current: 1.25 mA
